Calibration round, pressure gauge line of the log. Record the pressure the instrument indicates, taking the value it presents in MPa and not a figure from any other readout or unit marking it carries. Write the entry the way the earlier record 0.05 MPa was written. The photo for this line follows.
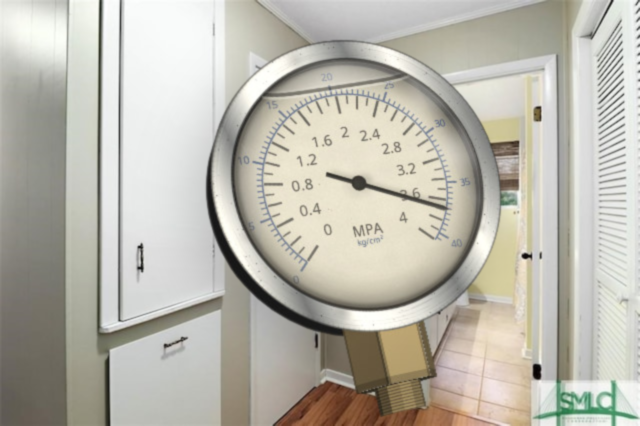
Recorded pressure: 3.7 MPa
